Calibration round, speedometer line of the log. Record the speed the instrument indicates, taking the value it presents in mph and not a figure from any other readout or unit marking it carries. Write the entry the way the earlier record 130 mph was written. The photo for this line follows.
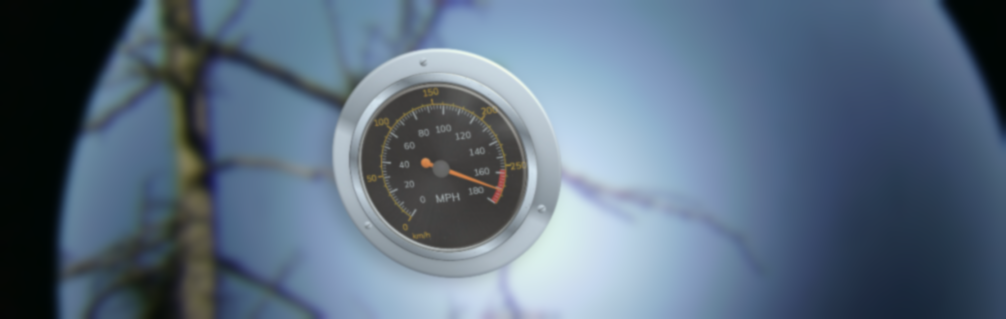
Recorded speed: 170 mph
